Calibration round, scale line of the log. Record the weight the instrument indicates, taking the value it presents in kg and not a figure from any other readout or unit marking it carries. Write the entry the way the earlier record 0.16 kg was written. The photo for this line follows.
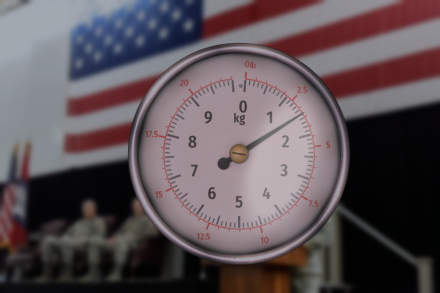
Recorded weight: 1.5 kg
